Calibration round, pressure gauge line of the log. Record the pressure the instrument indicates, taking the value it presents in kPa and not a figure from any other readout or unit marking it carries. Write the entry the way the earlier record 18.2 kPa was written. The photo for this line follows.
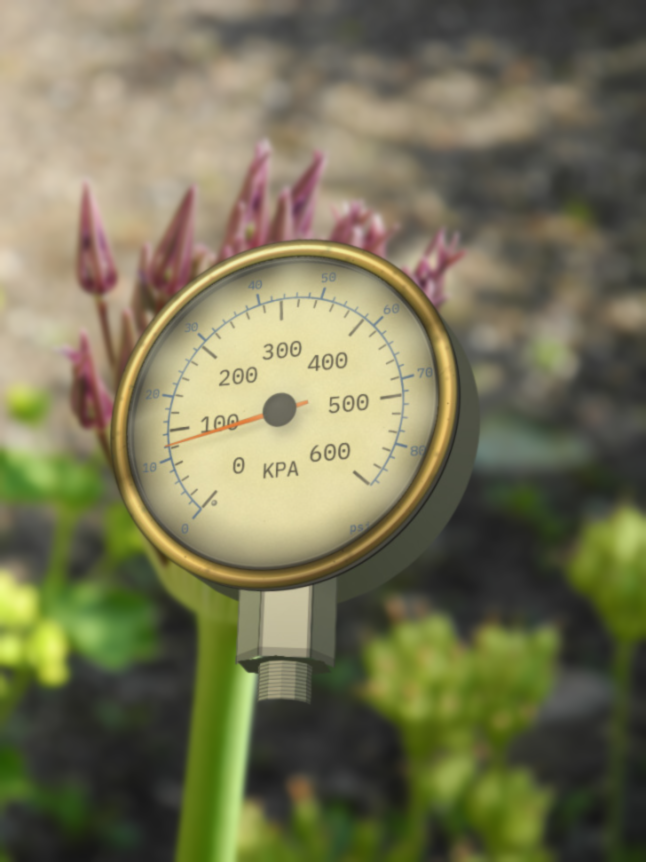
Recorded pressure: 80 kPa
